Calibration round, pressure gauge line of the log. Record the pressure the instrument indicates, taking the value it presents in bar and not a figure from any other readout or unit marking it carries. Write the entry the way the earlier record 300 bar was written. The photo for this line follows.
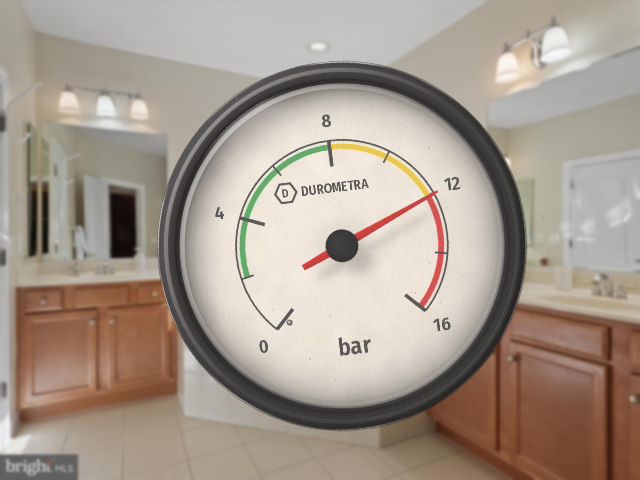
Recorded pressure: 12 bar
